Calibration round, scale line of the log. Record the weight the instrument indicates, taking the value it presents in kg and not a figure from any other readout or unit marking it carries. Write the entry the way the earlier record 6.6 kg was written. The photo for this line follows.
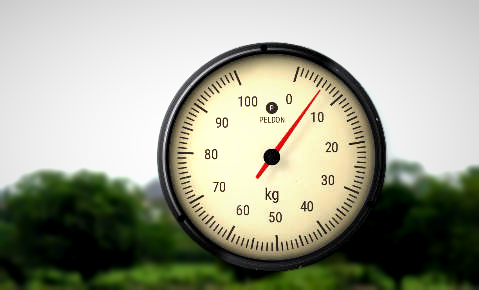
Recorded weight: 6 kg
